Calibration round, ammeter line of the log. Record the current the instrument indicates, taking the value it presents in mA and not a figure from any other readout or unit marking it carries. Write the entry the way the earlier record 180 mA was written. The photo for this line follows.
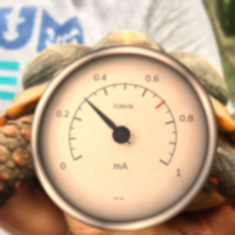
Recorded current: 0.3 mA
